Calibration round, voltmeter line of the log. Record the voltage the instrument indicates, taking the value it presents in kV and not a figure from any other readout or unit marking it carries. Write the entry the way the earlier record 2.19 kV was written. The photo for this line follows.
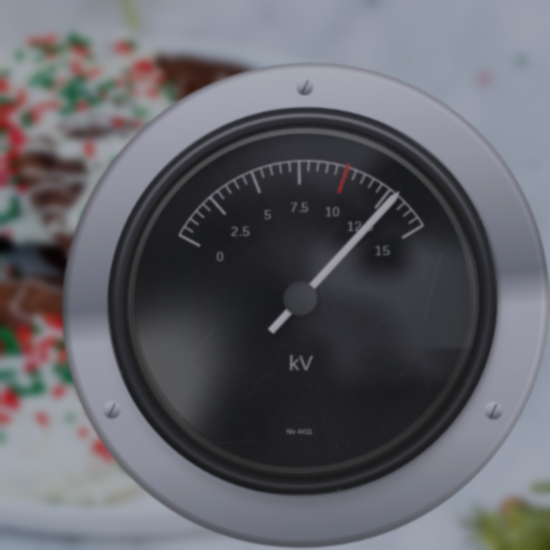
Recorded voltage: 13 kV
